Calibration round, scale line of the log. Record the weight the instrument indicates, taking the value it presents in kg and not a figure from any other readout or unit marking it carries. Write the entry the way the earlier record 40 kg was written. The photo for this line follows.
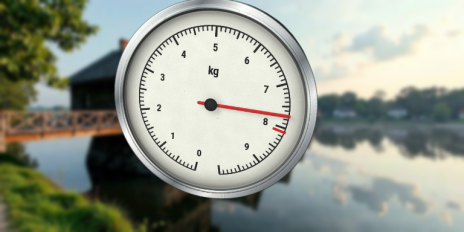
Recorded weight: 7.7 kg
